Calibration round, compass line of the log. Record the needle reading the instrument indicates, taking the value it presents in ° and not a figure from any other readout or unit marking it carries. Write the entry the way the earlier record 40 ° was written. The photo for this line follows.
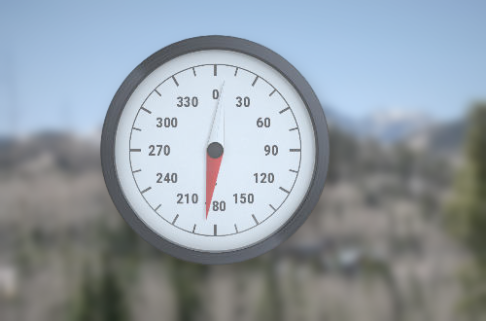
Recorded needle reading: 187.5 °
